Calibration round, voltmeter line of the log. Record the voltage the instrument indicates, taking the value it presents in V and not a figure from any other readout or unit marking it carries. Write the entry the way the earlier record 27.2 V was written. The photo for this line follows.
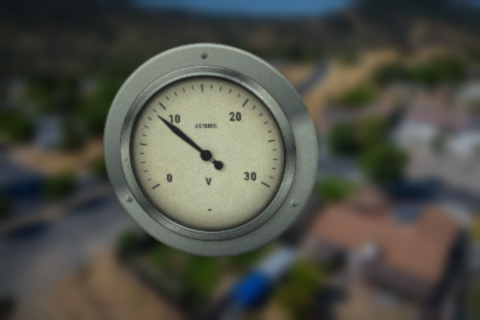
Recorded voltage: 9 V
